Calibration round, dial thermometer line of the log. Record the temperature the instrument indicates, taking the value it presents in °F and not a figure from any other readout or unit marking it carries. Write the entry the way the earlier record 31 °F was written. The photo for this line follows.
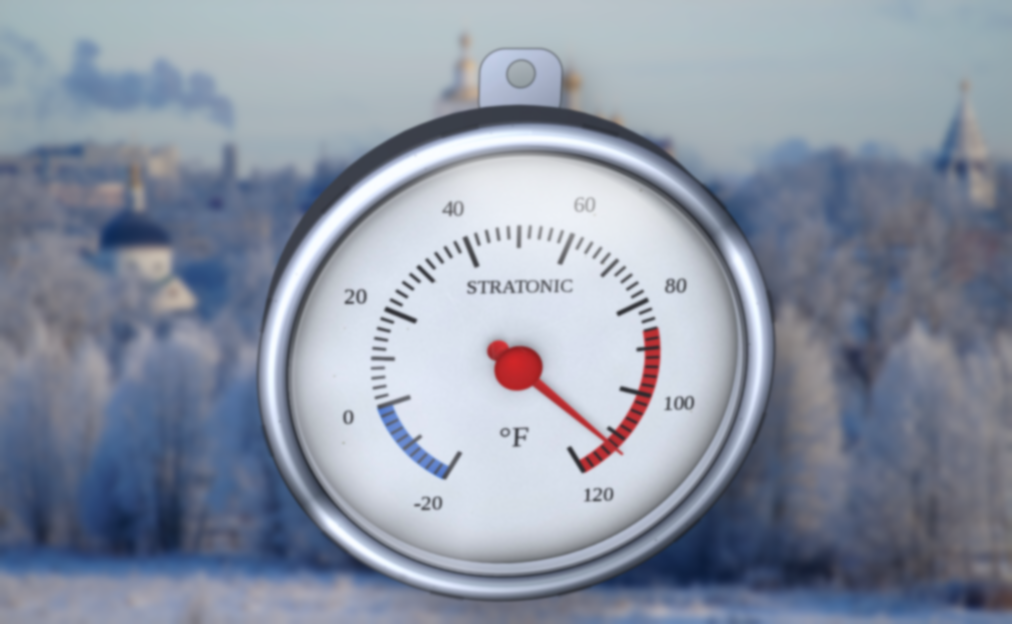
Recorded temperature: 112 °F
